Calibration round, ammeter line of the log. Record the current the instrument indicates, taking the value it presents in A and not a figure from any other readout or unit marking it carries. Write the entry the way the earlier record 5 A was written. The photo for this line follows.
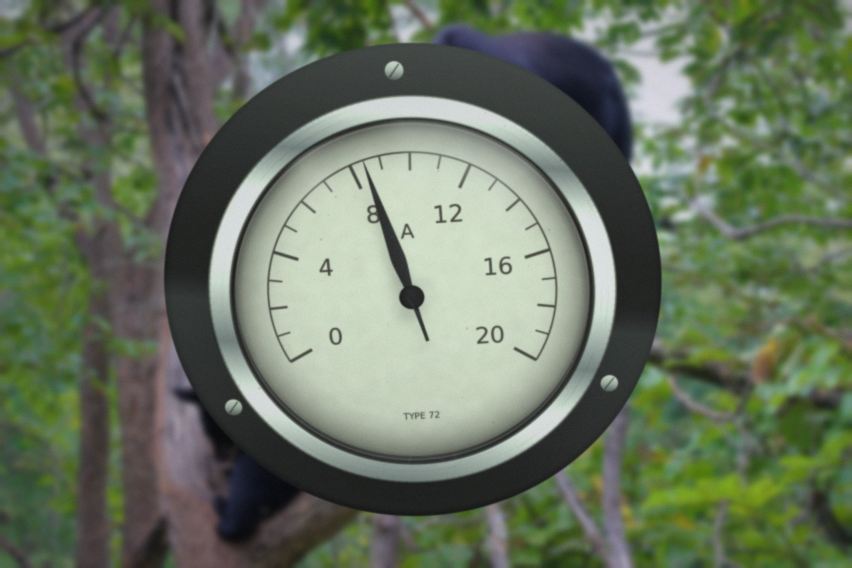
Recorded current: 8.5 A
